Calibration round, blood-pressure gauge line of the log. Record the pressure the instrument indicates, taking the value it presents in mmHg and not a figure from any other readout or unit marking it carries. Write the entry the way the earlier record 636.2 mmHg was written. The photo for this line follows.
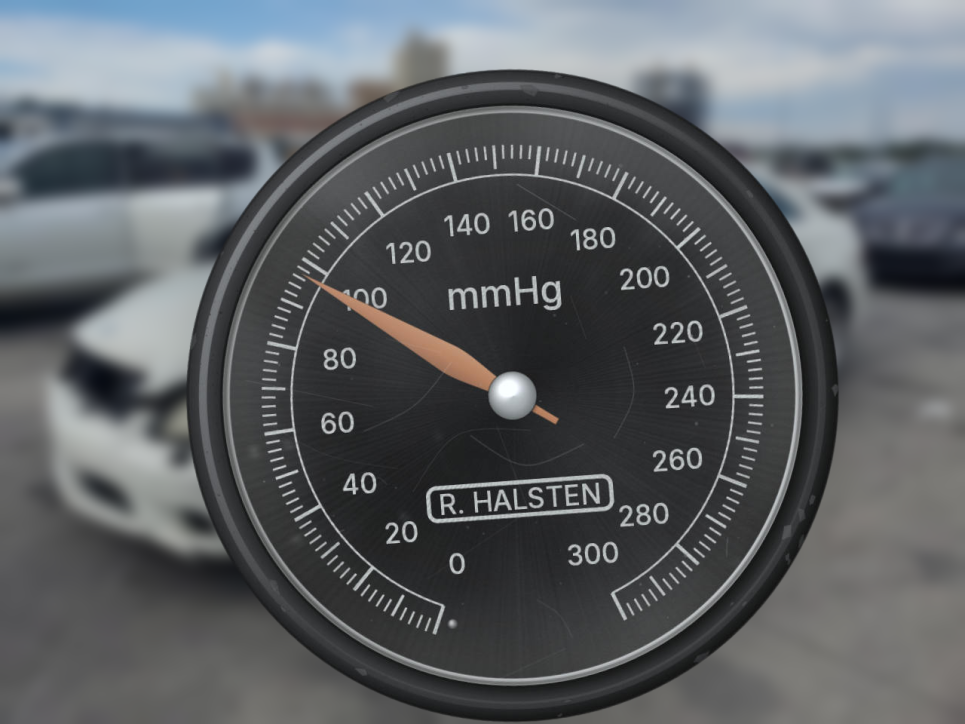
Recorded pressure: 97 mmHg
